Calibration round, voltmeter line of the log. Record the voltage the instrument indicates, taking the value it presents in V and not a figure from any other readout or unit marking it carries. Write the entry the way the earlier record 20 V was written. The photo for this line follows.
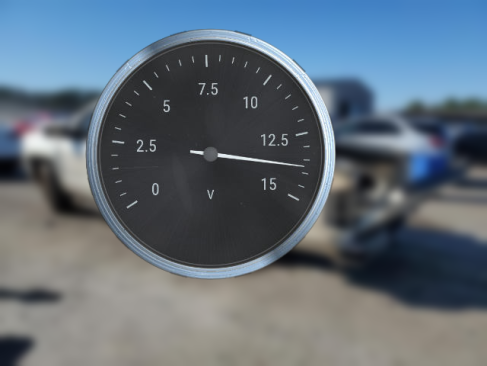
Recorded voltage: 13.75 V
